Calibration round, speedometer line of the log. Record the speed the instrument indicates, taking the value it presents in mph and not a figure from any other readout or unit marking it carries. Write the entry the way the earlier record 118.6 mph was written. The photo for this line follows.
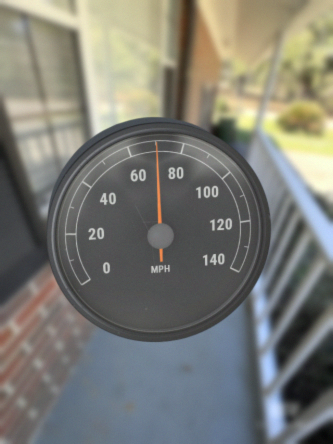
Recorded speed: 70 mph
